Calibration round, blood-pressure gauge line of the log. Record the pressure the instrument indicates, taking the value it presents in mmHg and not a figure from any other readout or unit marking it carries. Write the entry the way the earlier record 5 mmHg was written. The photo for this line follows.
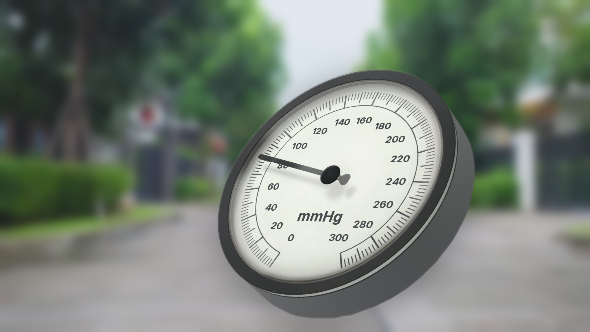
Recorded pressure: 80 mmHg
